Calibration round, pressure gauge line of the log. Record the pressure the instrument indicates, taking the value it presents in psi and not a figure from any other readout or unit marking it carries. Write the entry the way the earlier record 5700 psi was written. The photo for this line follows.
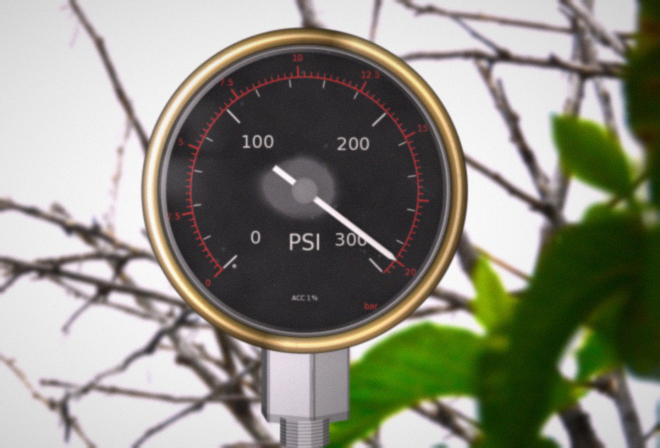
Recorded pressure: 290 psi
